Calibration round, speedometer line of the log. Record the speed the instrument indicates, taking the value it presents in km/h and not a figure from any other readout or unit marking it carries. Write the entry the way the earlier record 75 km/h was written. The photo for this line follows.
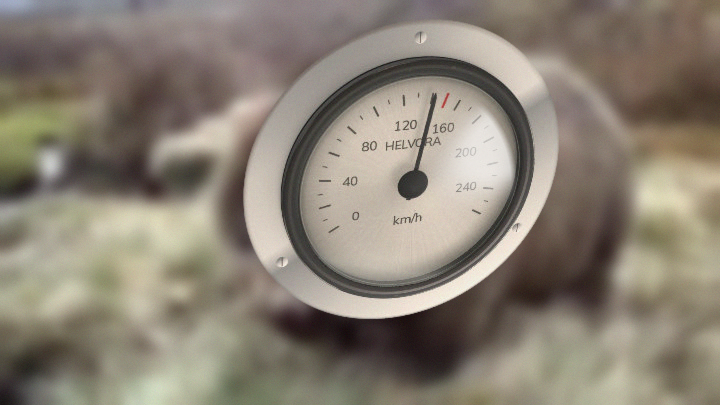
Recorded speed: 140 km/h
